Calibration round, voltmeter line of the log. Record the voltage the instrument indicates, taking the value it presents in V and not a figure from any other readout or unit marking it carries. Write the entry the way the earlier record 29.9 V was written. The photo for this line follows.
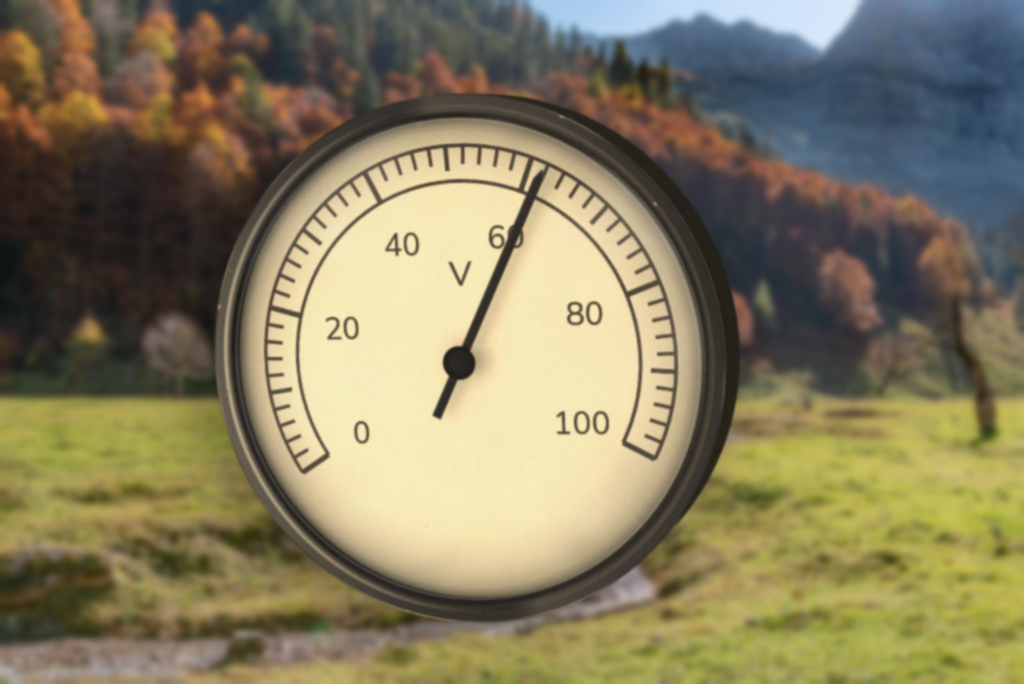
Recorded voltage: 62 V
